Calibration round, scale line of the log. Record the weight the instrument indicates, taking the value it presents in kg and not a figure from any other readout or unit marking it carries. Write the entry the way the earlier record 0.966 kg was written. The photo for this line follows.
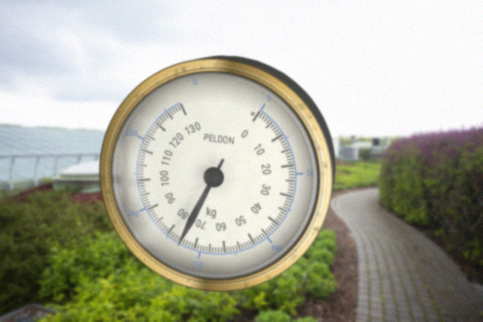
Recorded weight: 75 kg
